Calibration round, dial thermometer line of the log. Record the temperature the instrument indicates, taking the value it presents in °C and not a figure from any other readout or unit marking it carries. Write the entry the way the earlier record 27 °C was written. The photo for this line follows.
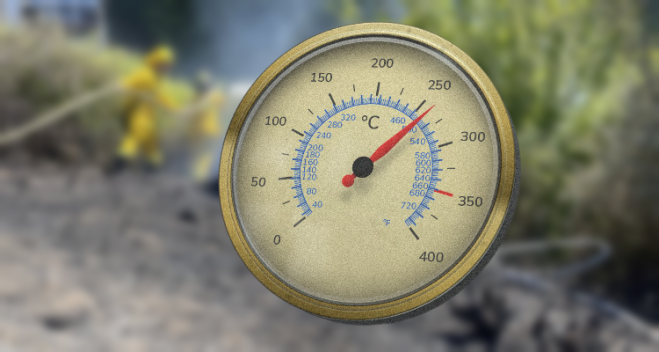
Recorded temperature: 262.5 °C
